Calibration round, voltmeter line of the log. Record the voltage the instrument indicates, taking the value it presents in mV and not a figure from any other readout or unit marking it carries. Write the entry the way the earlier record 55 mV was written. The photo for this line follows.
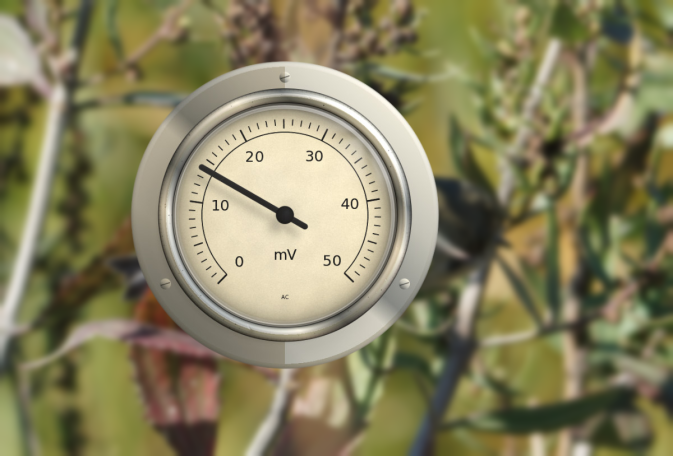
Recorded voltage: 14 mV
